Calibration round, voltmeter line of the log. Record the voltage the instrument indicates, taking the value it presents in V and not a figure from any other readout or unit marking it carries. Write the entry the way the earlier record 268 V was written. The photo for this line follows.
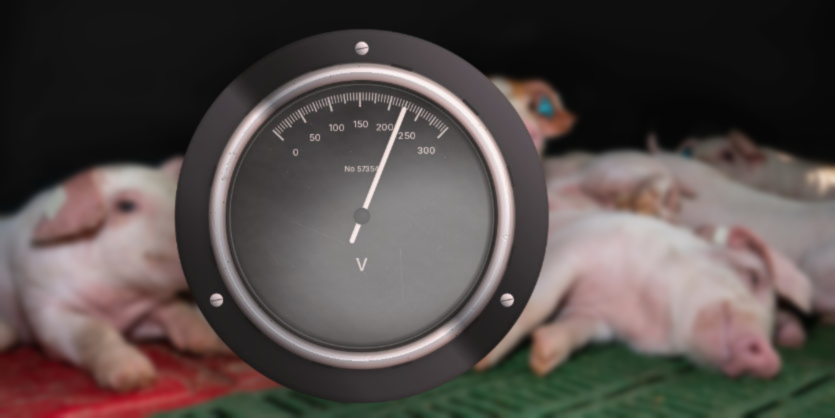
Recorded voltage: 225 V
